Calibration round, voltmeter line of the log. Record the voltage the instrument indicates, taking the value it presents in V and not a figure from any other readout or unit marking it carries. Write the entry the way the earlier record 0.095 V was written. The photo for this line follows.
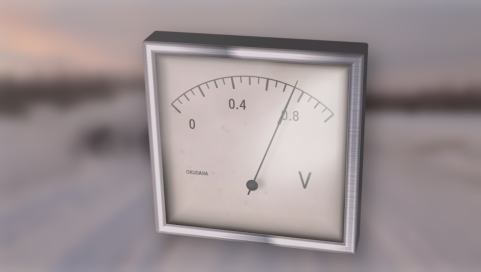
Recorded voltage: 0.75 V
